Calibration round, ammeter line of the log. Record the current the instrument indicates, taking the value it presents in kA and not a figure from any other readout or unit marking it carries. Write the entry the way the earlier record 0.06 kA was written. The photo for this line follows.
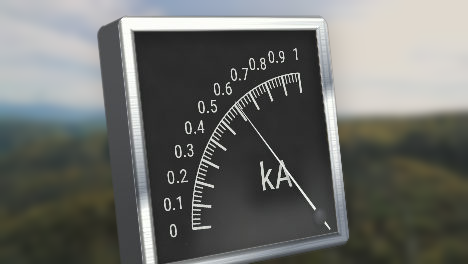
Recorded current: 0.6 kA
